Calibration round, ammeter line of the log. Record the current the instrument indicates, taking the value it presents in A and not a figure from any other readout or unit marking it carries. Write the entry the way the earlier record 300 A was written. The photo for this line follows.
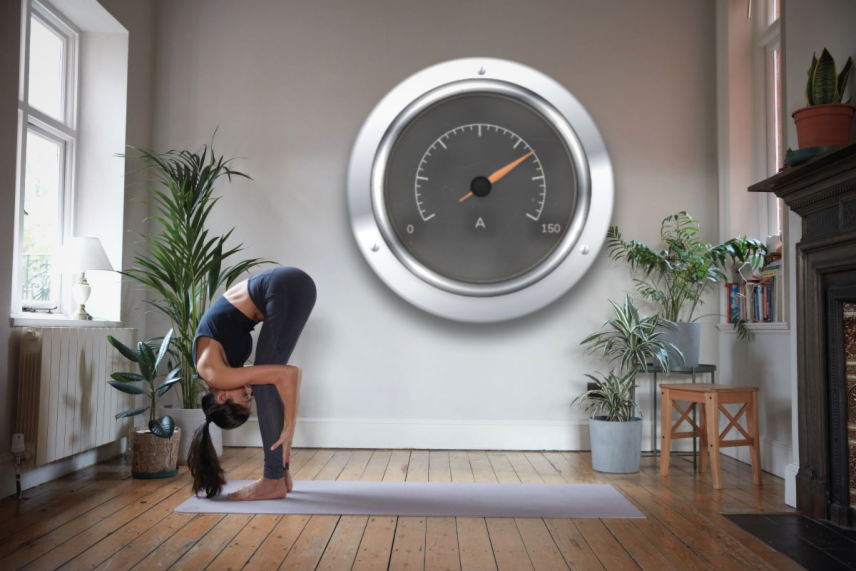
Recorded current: 110 A
